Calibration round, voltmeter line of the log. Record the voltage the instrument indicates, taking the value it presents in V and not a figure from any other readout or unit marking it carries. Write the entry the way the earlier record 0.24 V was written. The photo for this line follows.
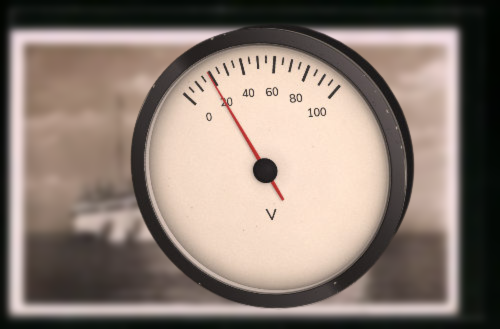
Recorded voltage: 20 V
